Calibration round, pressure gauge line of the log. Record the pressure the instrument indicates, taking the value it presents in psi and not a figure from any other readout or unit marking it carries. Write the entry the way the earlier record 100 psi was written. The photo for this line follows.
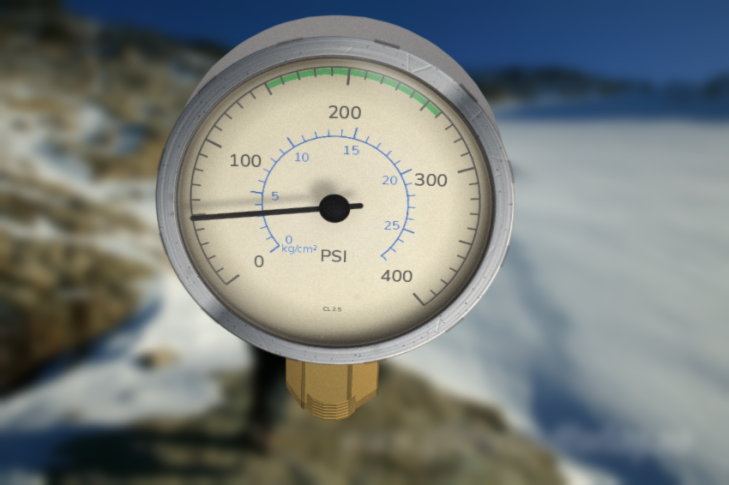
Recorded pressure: 50 psi
